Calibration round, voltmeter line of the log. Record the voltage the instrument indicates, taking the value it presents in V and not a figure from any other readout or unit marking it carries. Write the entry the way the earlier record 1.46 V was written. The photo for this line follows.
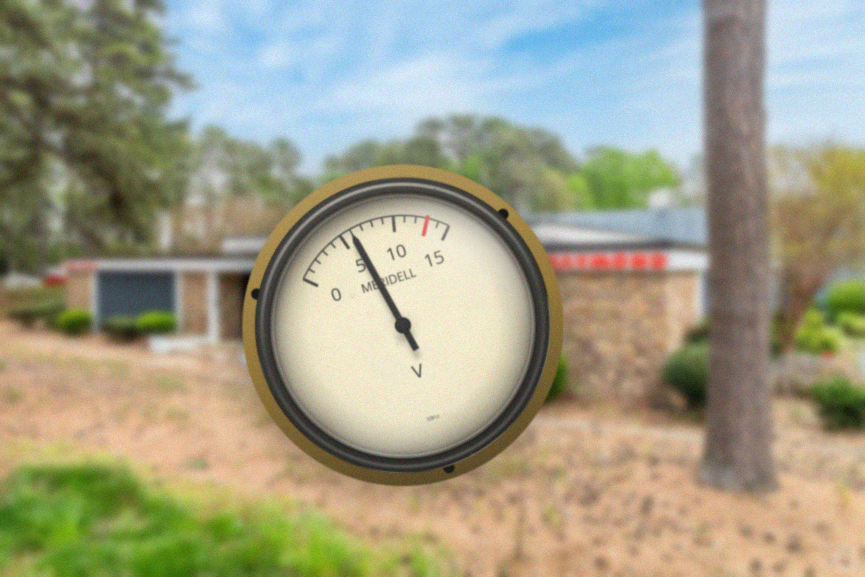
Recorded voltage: 6 V
